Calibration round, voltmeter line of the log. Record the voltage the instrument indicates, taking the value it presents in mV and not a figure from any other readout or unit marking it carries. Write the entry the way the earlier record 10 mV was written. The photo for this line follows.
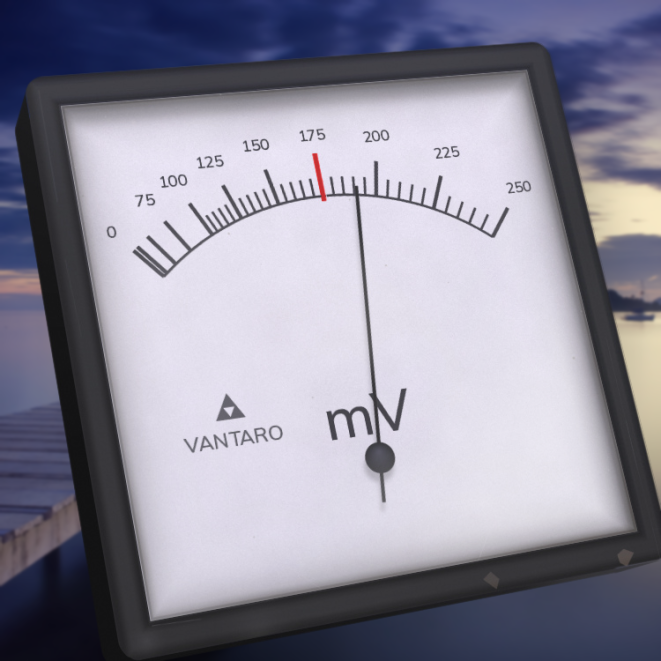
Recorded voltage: 190 mV
